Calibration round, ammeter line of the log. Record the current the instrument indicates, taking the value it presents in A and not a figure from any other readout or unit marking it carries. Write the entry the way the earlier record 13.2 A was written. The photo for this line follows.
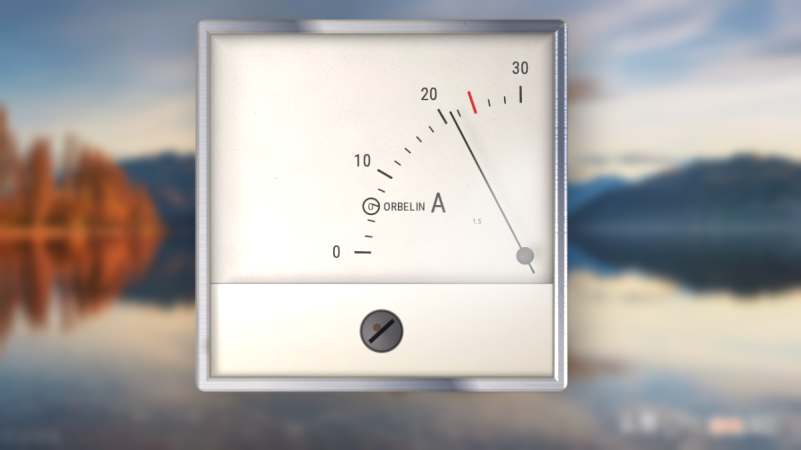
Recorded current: 21 A
